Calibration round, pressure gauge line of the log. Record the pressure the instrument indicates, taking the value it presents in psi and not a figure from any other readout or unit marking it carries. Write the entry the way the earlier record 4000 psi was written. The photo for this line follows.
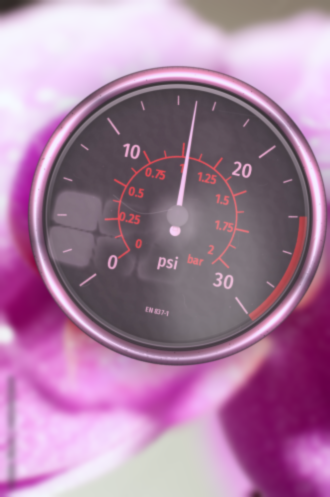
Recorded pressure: 15 psi
